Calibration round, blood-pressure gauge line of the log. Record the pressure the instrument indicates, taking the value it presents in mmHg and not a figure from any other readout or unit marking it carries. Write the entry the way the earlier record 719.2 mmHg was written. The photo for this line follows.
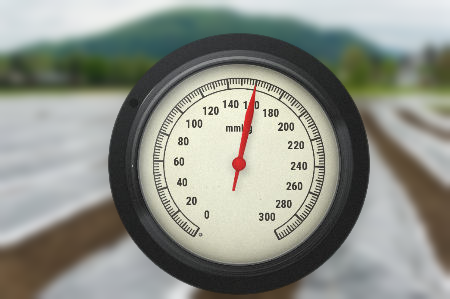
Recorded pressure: 160 mmHg
